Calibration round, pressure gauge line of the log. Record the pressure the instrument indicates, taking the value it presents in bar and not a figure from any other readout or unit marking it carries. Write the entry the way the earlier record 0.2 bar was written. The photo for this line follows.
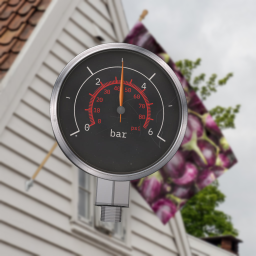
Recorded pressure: 3 bar
